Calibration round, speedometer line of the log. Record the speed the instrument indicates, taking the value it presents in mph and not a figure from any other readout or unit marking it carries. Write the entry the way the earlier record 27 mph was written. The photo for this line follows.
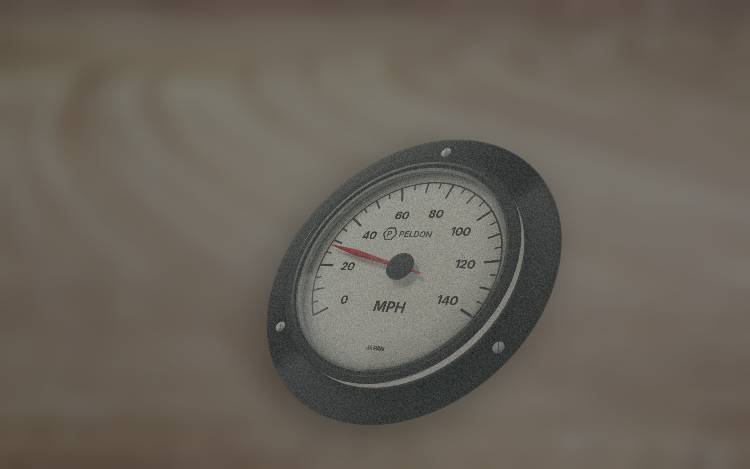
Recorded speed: 27.5 mph
